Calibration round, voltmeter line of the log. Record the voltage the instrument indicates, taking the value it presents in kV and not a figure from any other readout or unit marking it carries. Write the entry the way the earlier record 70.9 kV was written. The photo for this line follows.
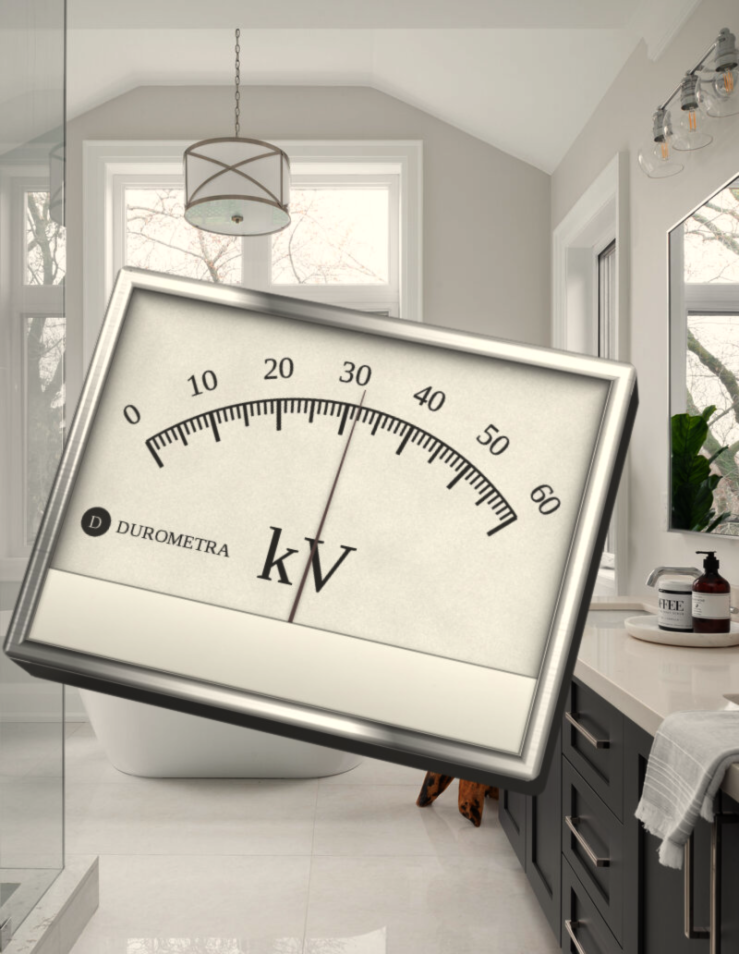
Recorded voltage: 32 kV
